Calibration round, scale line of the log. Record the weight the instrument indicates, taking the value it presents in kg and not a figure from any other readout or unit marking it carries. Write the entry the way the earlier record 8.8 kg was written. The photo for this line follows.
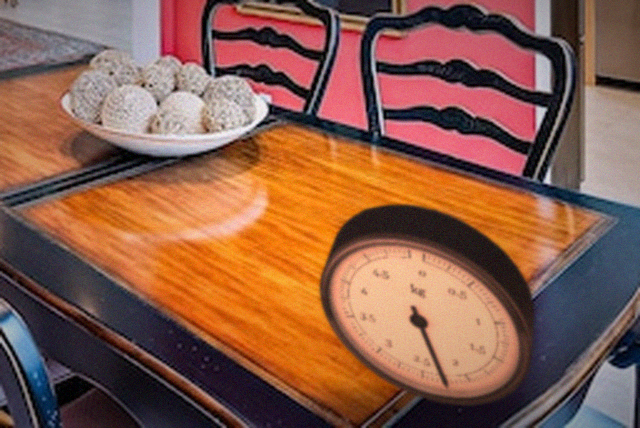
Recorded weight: 2.25 kg
